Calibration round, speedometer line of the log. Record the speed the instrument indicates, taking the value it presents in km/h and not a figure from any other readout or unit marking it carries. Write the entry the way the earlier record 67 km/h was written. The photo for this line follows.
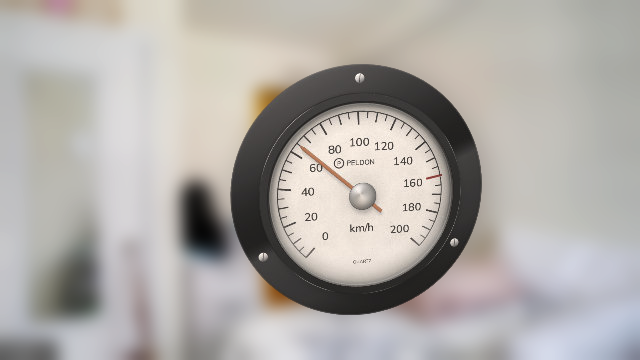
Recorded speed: 65 km/h
